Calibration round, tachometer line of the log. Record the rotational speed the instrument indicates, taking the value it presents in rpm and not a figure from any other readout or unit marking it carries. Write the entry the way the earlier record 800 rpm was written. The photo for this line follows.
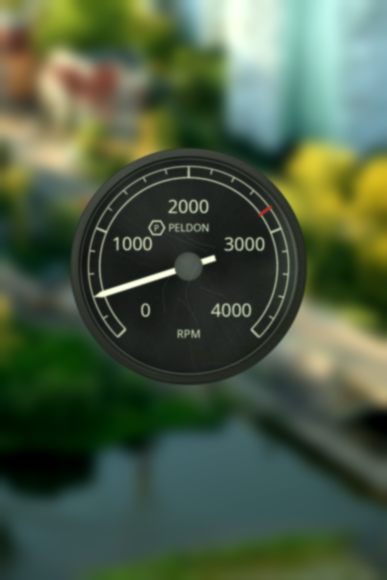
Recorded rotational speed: 400 rpm
